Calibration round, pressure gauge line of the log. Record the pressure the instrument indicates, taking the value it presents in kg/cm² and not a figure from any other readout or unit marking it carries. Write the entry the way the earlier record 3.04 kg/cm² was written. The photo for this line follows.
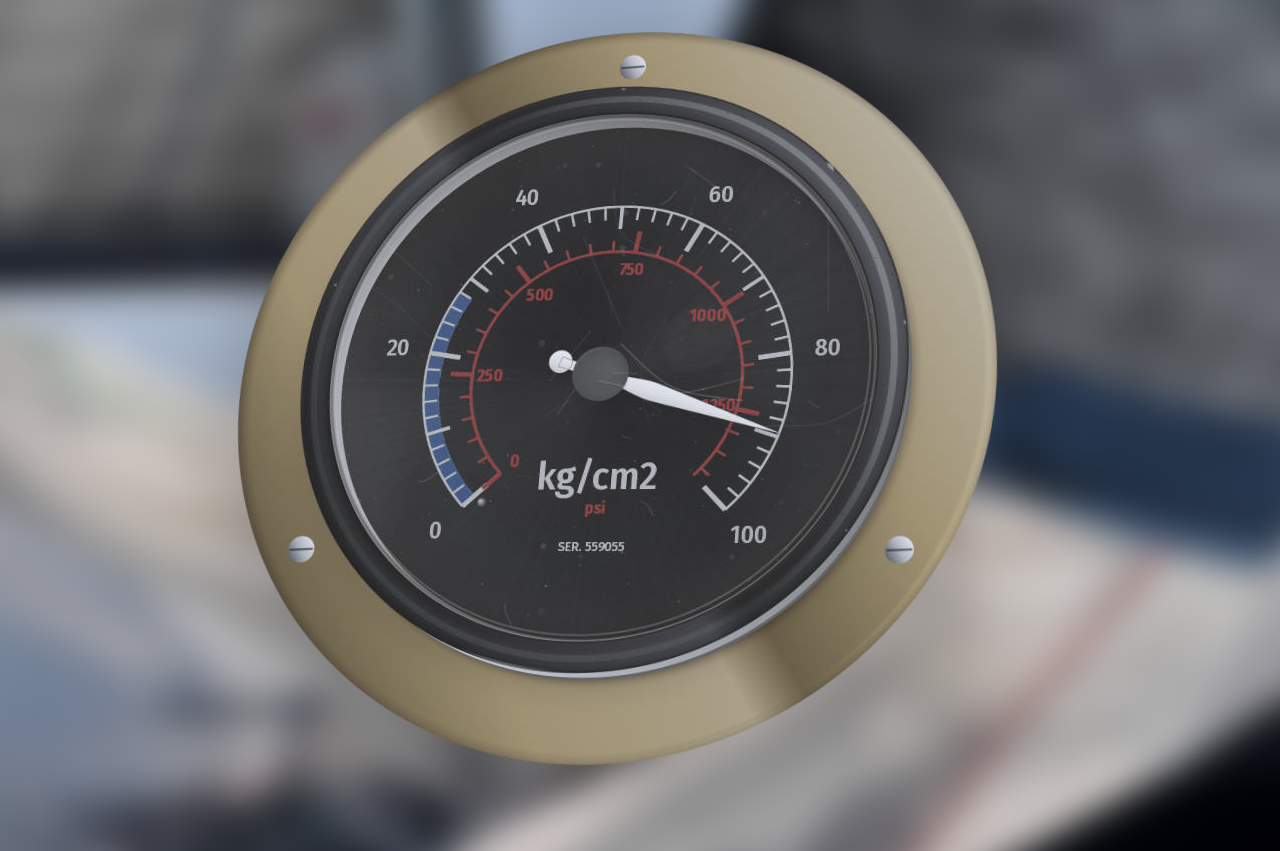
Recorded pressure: 90 kg/cm²
